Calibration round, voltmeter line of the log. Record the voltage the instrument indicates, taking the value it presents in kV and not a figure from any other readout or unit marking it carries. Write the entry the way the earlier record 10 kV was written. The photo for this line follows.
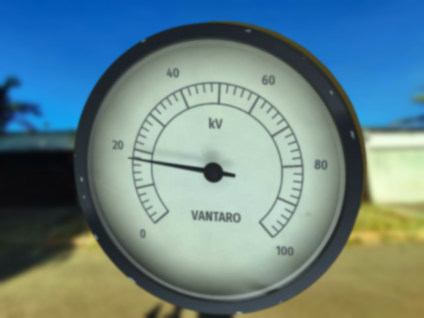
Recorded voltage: 18 kV
